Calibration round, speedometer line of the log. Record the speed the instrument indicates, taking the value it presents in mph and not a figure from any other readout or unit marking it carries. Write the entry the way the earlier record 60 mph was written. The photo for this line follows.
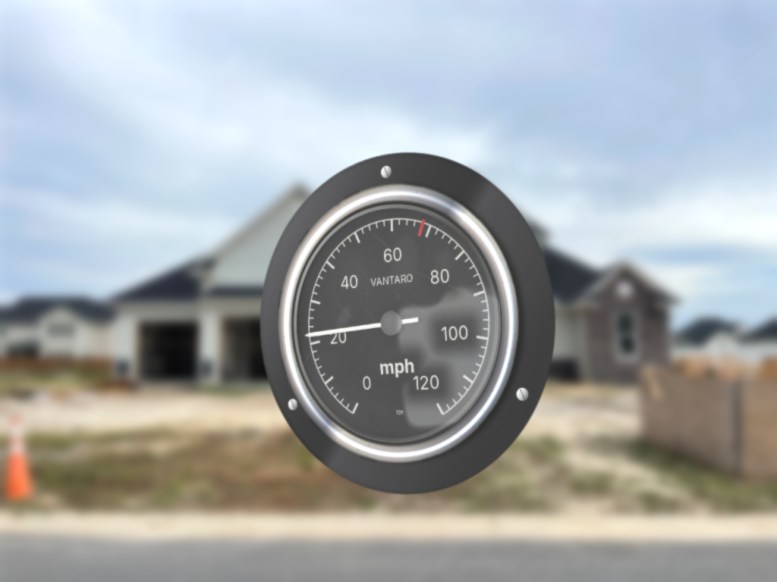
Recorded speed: 22 mph
